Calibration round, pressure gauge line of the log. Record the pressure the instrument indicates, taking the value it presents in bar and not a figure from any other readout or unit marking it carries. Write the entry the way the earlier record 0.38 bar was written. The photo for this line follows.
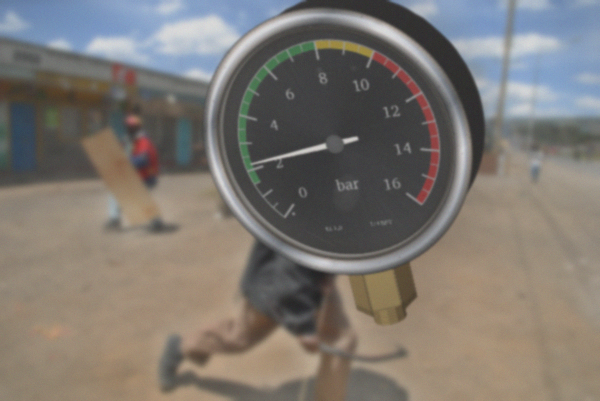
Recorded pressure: 2.25 bar
